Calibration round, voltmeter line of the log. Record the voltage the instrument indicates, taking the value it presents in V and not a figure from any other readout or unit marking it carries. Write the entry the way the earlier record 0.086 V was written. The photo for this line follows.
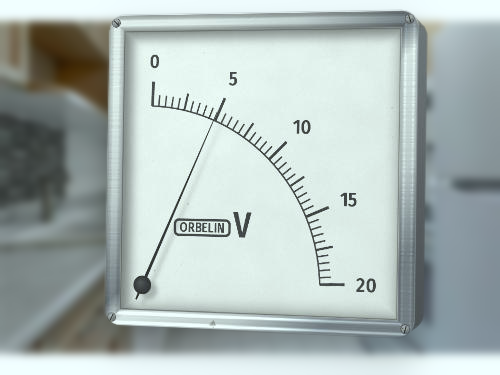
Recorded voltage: 5 V
